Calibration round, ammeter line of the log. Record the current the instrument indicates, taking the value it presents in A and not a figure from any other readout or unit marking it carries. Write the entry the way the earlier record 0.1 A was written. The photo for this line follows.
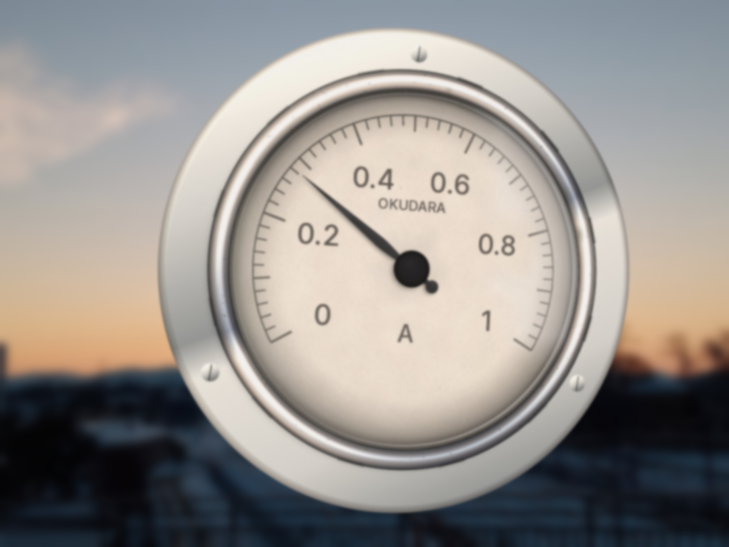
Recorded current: 0.28 A
